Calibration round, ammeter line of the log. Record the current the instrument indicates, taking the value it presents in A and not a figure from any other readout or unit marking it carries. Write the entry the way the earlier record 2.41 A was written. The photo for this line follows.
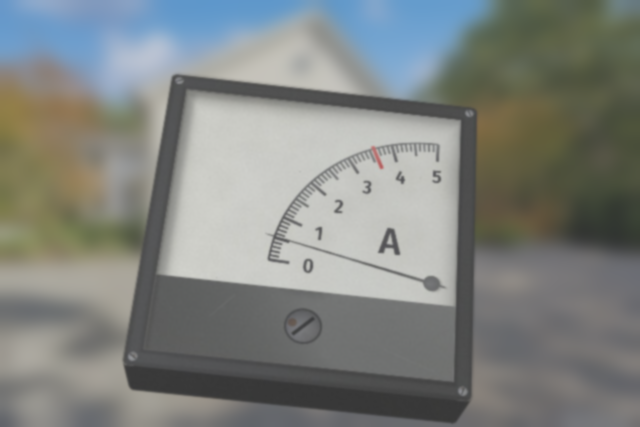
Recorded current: 0.5 A
